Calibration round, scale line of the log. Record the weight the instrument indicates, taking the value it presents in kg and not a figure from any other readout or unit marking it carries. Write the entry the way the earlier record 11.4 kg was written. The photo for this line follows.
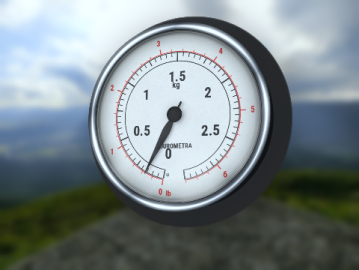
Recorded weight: 0.15 kg
